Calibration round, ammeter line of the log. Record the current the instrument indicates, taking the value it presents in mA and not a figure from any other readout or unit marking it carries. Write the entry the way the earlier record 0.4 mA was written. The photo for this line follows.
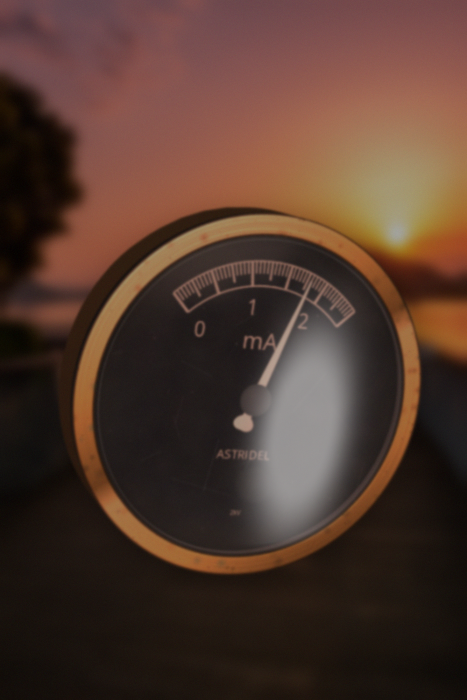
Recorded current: 1.75 mA
